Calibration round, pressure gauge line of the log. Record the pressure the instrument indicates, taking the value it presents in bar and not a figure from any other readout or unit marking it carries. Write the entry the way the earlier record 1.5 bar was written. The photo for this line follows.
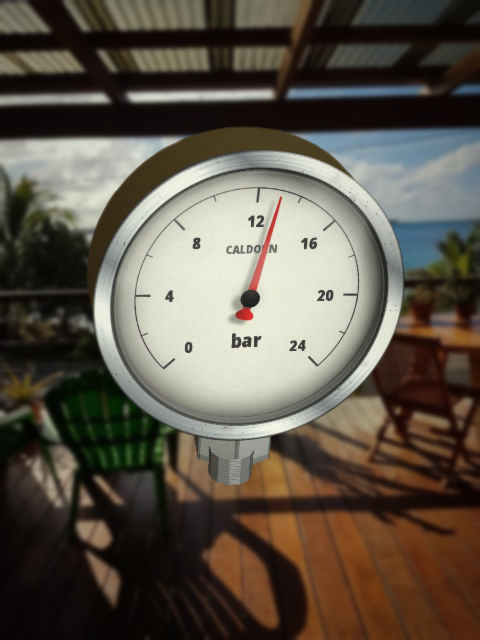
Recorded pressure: 13 bar
